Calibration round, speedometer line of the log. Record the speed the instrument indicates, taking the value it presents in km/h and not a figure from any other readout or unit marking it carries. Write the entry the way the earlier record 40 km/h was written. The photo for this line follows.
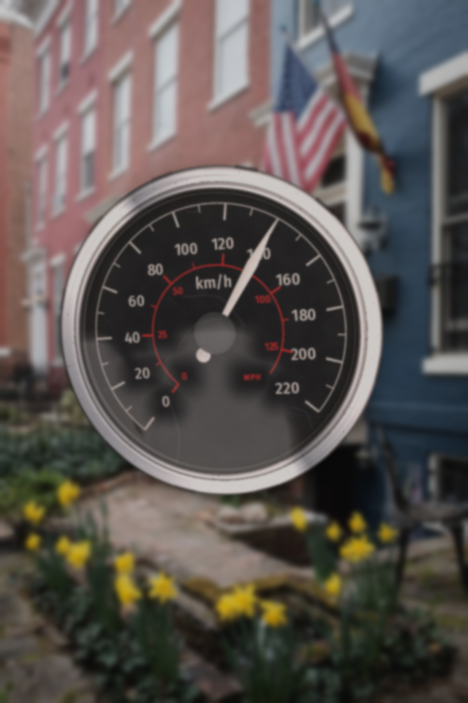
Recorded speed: 140 km/h
